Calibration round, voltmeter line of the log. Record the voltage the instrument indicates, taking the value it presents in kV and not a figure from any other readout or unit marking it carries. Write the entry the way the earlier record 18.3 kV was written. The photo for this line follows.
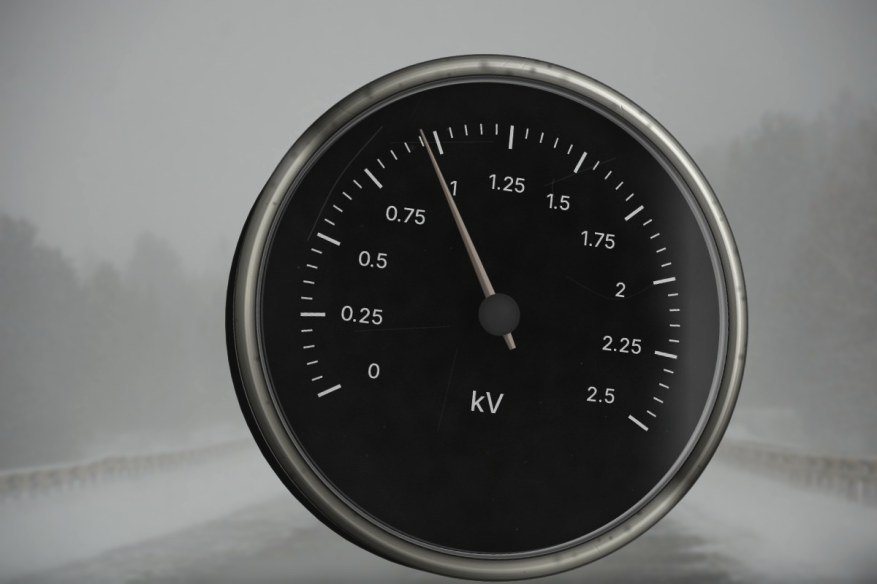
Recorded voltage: 0.95 kV
